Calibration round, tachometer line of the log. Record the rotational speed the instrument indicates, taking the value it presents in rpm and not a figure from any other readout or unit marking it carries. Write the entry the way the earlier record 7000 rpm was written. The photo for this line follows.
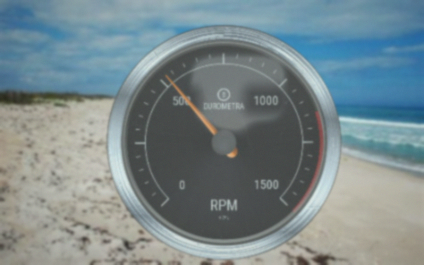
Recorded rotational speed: 525 rpm
